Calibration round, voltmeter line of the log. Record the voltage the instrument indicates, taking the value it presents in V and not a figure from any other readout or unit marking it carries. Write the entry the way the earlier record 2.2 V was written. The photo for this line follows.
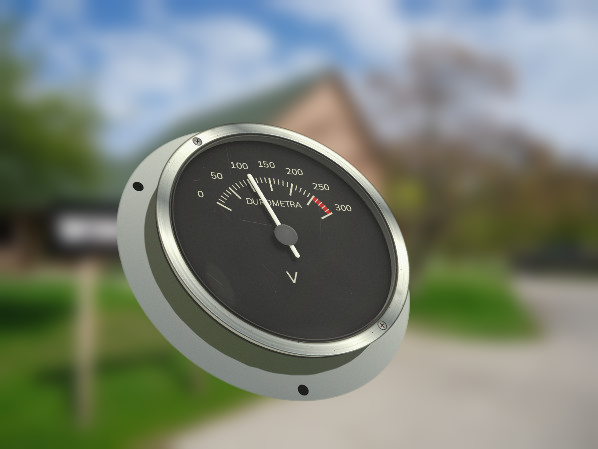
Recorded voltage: 100 V
